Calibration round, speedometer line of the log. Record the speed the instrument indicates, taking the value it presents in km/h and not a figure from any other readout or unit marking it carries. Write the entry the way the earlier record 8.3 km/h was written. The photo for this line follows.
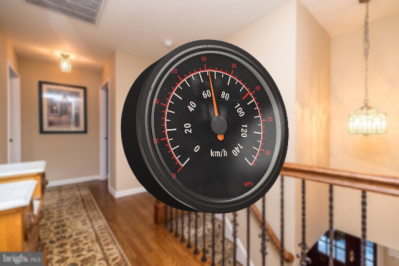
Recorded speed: 65 km/h
